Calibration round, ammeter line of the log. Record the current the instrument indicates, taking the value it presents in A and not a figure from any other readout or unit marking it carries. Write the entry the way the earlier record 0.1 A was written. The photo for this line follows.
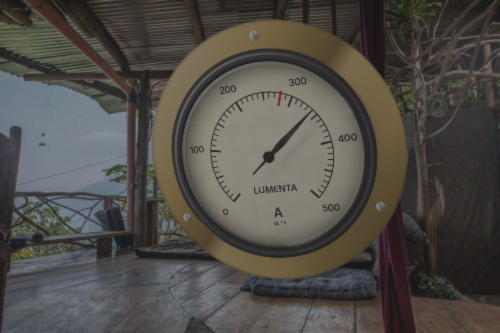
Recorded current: 340 A
